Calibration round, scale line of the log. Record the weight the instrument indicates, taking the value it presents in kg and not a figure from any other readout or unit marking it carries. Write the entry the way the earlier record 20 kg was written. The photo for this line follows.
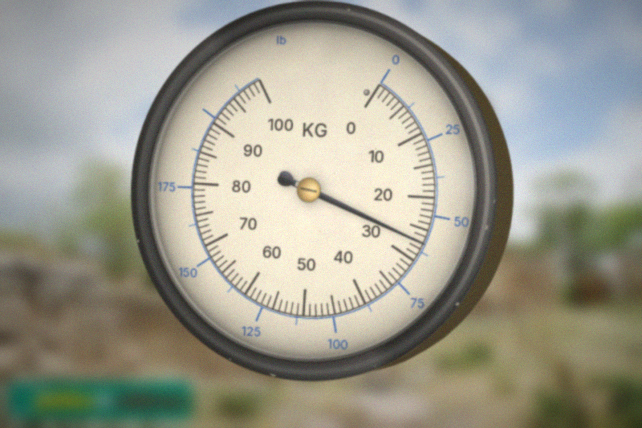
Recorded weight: 27 kg
